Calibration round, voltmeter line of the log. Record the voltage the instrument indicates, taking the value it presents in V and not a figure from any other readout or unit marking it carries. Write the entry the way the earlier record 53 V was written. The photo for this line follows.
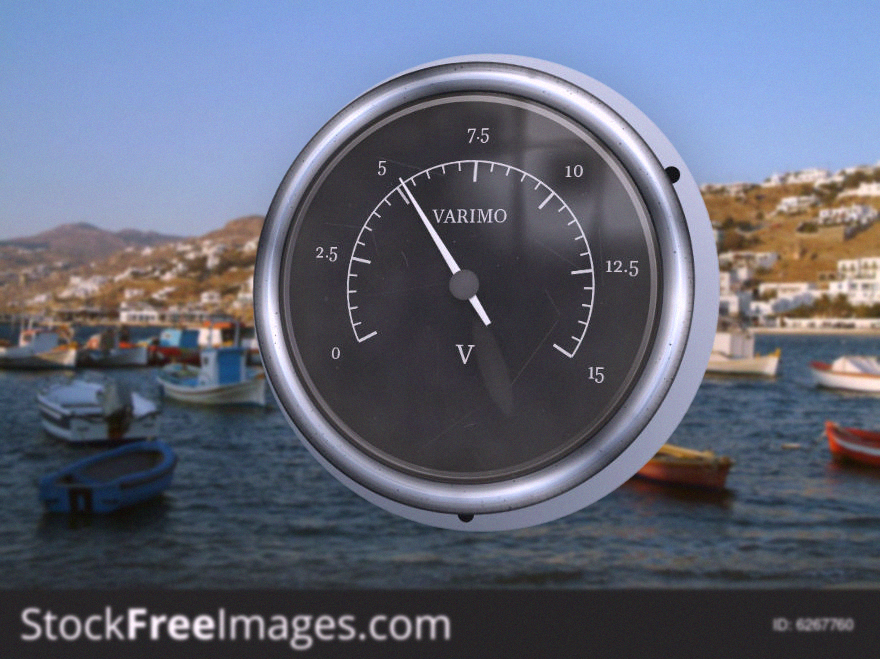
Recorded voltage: 5.25 V
